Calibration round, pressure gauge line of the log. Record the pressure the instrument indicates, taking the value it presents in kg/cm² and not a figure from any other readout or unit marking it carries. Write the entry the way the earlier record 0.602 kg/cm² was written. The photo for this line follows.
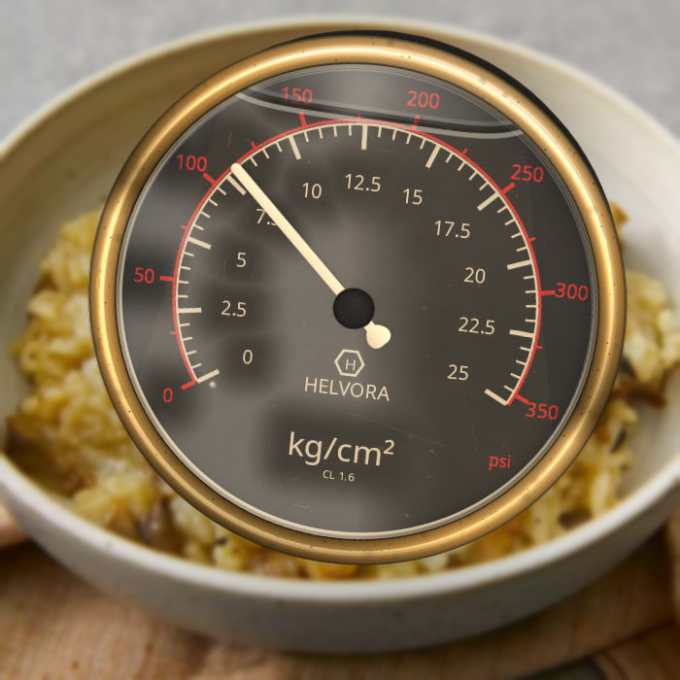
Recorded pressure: 8 kg/cm²
